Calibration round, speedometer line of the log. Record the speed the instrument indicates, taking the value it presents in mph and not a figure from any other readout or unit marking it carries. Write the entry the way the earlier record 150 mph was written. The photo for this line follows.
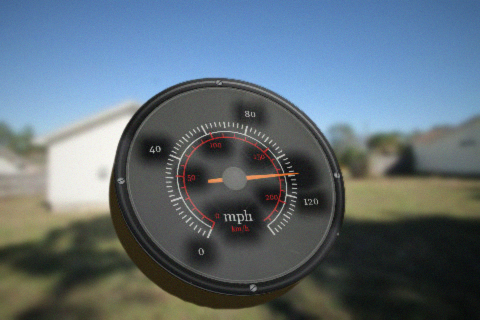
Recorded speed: 110 mph
